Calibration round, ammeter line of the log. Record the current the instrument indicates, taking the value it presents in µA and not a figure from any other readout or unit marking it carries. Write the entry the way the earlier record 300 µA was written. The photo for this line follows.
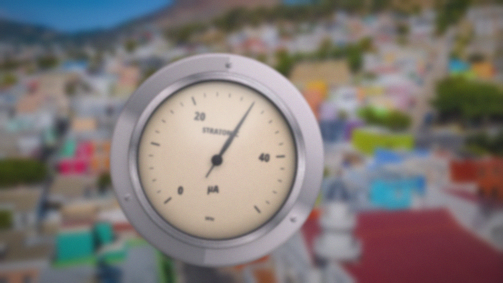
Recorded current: 30 µA
